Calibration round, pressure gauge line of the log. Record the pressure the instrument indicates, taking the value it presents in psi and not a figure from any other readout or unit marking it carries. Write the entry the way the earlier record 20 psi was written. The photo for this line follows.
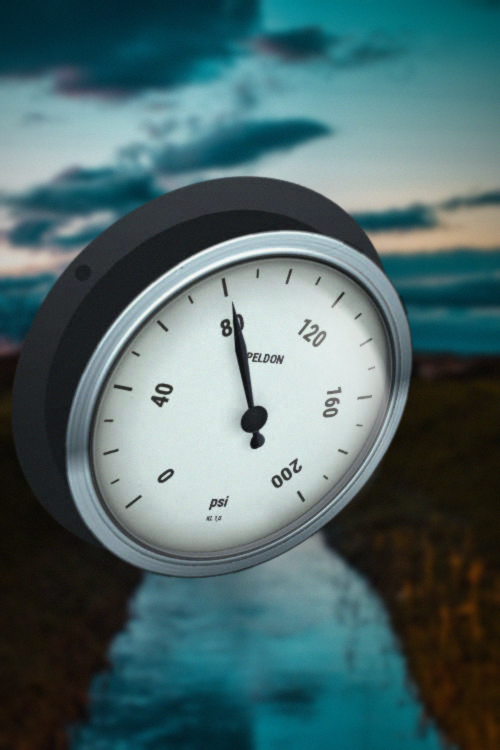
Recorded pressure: 80 psi
